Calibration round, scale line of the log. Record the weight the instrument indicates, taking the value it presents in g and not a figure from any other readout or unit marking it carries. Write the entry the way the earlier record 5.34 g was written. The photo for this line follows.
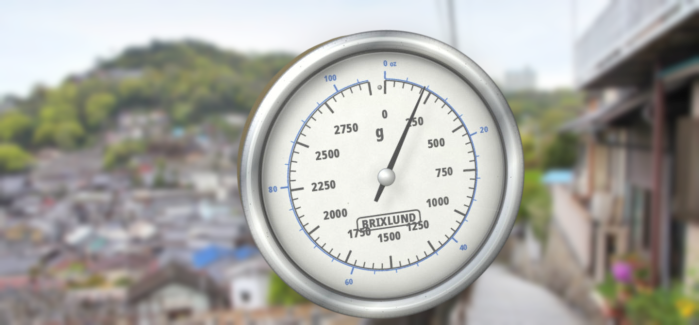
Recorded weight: 200 g
